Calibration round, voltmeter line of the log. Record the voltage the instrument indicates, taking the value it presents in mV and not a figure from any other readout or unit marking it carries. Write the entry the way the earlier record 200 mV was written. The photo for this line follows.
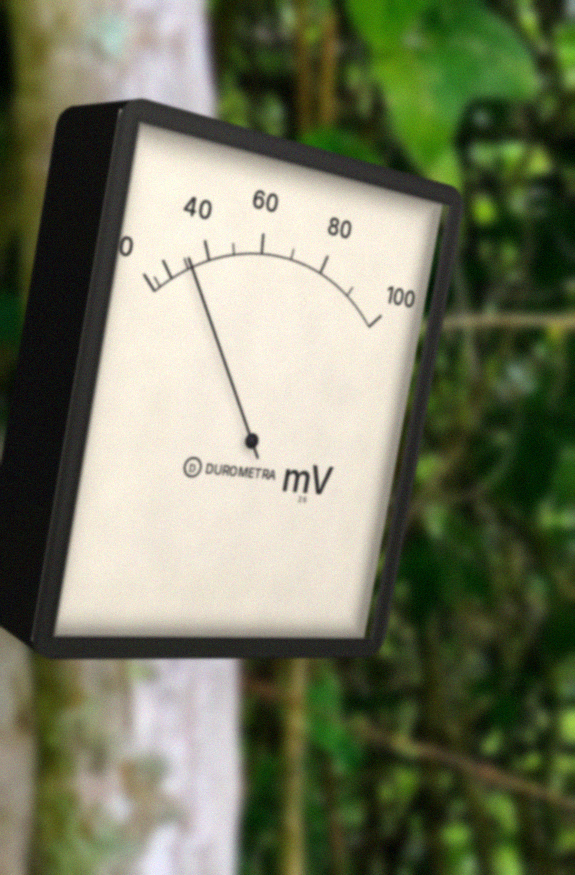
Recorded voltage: 30 mV
